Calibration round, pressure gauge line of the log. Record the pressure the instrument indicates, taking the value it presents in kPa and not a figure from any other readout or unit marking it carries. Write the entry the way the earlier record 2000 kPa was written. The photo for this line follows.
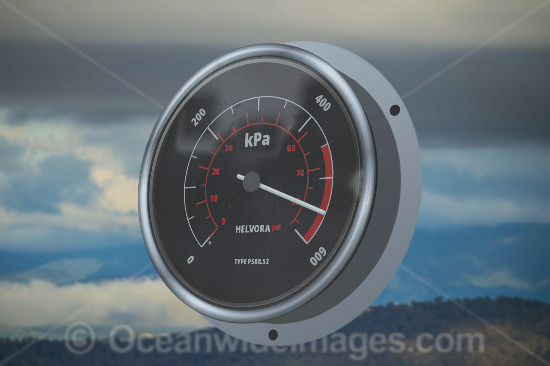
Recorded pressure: 550 kPa
